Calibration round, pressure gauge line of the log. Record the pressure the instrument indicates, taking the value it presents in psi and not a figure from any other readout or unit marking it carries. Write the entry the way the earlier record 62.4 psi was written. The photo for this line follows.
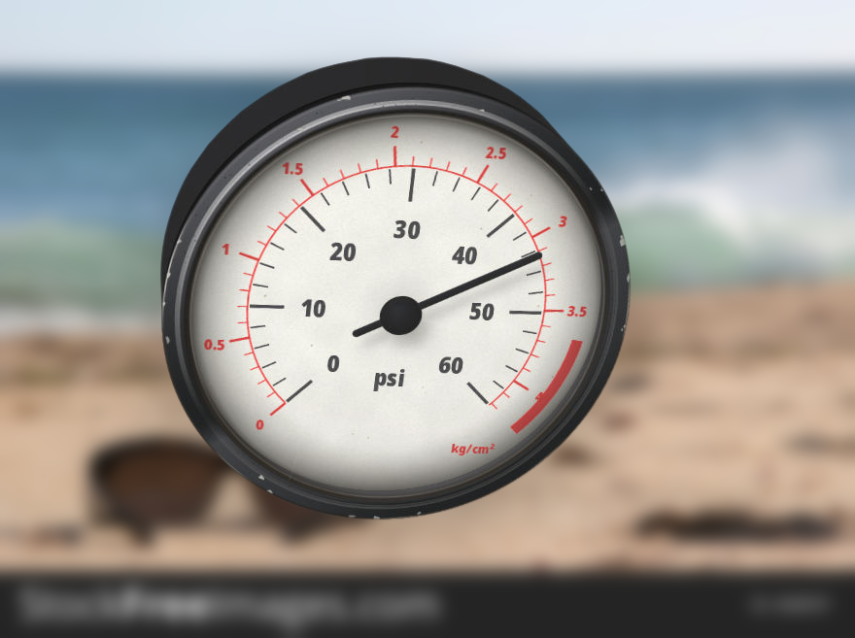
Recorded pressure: 44 psi
